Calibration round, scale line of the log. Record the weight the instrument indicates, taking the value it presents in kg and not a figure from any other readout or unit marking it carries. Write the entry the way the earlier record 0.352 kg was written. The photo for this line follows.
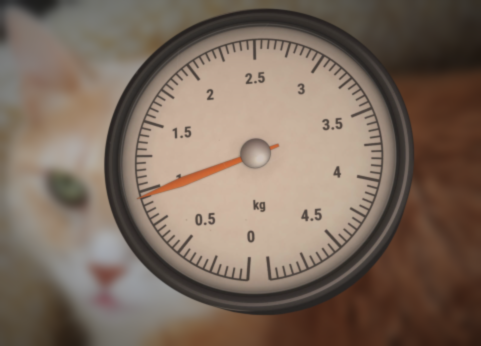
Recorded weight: 0.95 kg
